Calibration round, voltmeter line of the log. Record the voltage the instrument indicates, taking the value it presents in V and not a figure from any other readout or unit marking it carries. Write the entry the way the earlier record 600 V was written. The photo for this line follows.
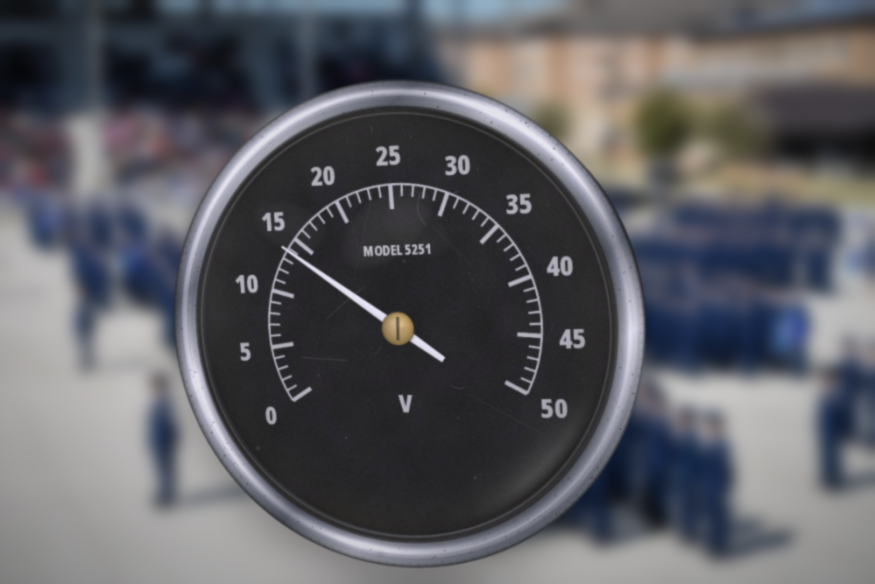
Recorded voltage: 14 V
